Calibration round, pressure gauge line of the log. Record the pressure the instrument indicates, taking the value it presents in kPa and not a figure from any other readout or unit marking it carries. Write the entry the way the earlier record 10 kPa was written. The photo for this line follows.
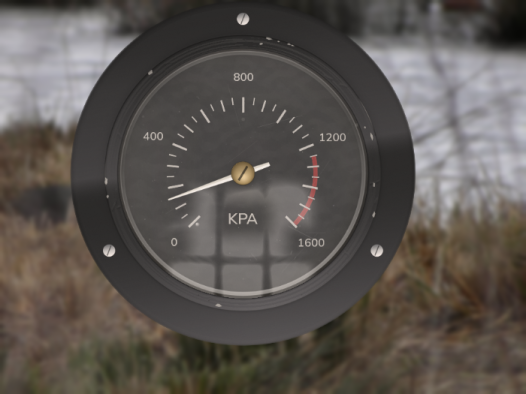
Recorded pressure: 150 kPa
